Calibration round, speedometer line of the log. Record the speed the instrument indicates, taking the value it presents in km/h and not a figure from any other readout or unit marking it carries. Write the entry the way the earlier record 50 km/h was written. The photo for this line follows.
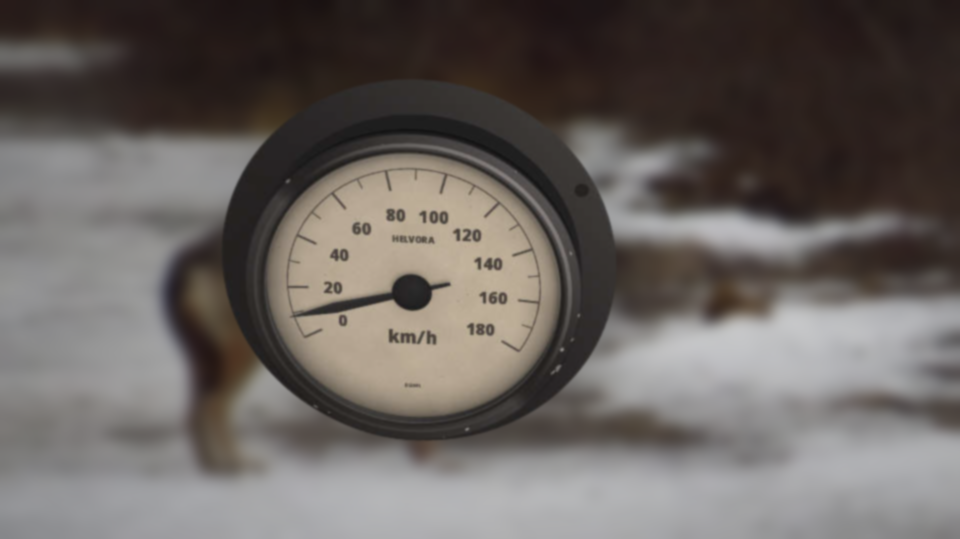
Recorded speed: 10 km/h
